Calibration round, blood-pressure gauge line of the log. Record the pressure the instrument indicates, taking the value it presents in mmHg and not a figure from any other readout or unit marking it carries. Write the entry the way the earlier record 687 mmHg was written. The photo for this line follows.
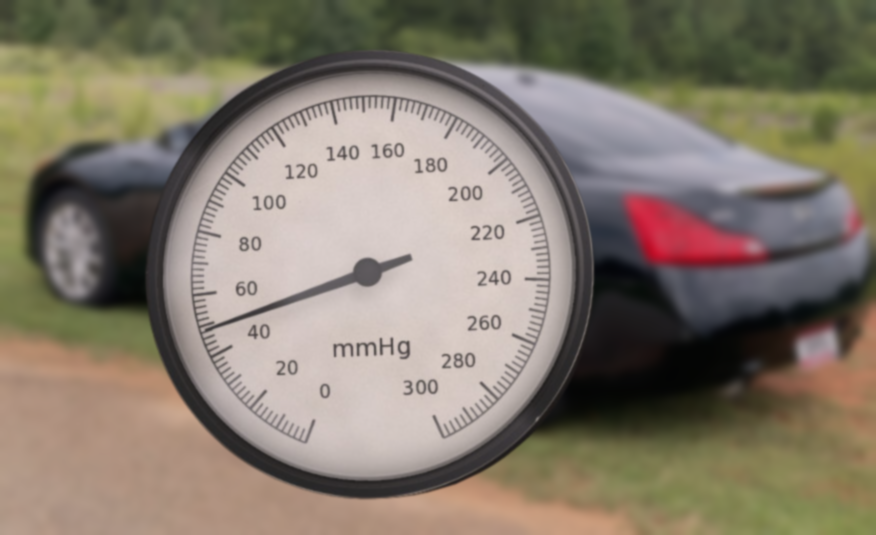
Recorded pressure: 48 mmHg
